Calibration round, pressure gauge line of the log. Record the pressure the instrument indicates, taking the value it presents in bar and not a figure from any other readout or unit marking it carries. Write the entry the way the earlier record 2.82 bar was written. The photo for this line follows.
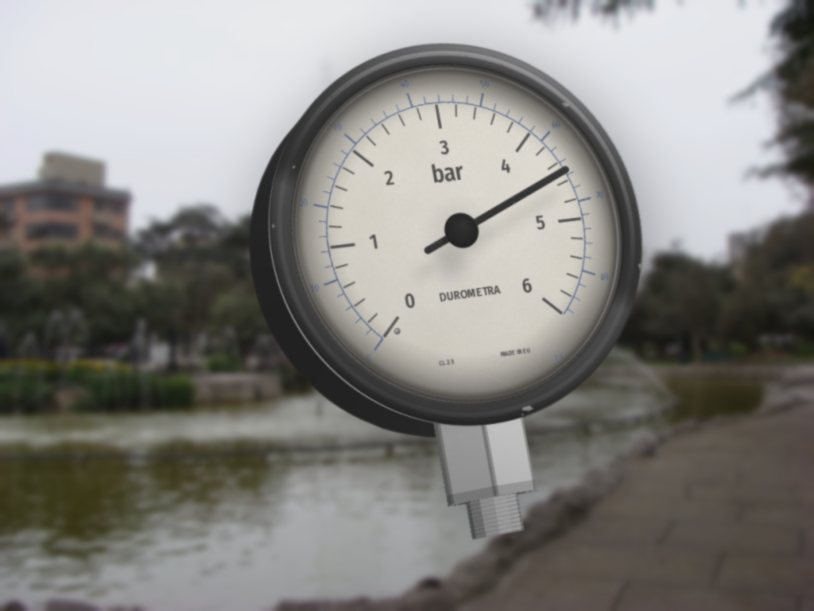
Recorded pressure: 4.5 bar
